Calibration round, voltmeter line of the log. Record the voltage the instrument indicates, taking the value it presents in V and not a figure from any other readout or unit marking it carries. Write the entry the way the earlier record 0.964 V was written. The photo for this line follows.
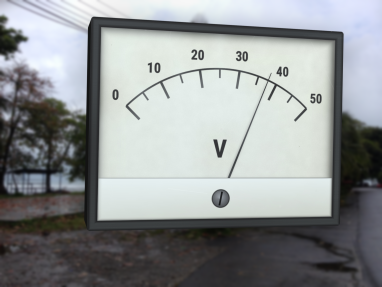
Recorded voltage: 37.5 V
